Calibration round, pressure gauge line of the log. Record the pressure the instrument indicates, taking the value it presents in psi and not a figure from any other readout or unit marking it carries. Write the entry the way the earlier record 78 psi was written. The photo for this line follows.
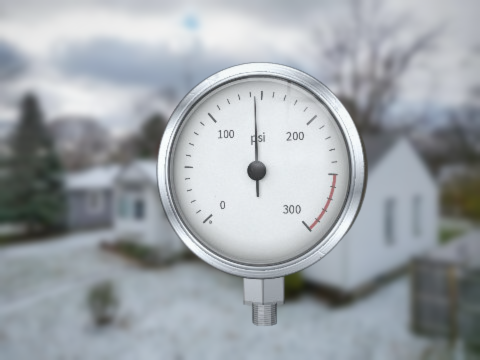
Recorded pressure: 145 psi
